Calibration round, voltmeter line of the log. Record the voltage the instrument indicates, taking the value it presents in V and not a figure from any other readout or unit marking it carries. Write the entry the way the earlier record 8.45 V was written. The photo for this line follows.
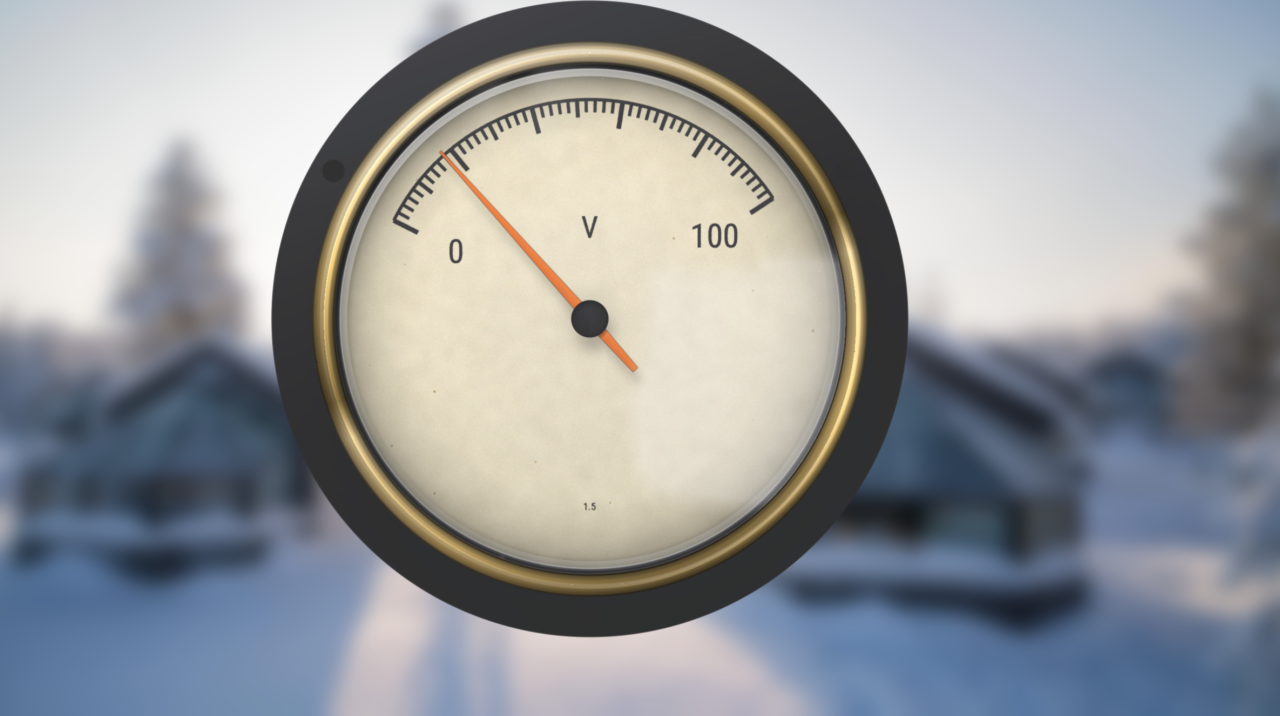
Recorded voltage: 18 V
